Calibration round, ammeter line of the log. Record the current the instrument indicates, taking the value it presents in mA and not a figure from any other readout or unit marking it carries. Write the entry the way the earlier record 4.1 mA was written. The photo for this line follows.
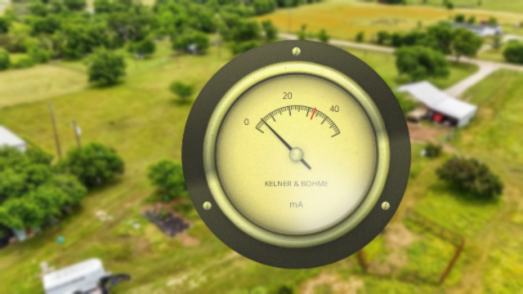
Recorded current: 5 mA
